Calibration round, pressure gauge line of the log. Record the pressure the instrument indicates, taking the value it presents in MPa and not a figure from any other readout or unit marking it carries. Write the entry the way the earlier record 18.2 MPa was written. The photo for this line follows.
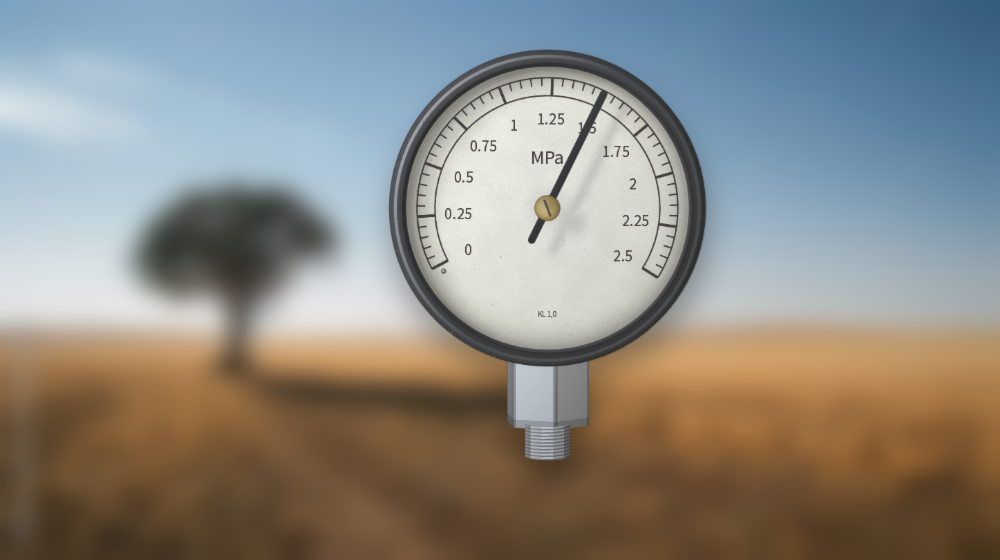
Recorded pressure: 1.5 MPa
